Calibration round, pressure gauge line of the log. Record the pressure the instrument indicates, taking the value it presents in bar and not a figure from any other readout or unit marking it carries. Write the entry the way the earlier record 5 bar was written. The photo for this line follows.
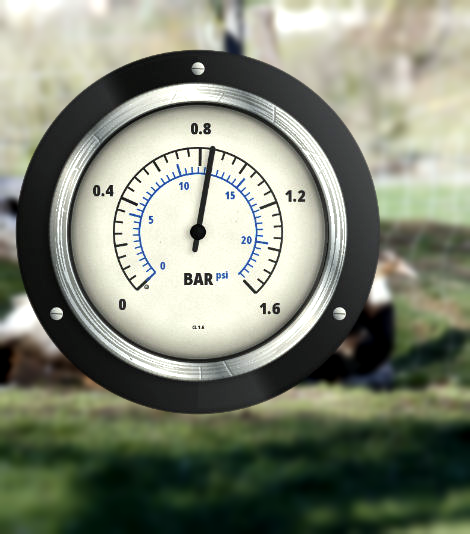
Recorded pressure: 0.85 bar
